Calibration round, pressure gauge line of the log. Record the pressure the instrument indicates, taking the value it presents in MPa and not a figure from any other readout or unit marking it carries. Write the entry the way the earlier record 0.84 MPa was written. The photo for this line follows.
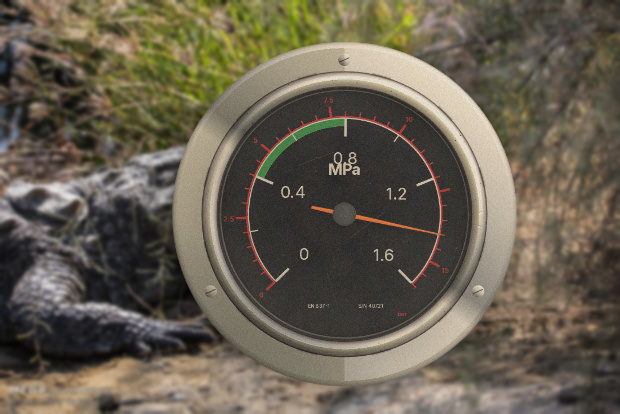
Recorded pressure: 1.4 MPa
